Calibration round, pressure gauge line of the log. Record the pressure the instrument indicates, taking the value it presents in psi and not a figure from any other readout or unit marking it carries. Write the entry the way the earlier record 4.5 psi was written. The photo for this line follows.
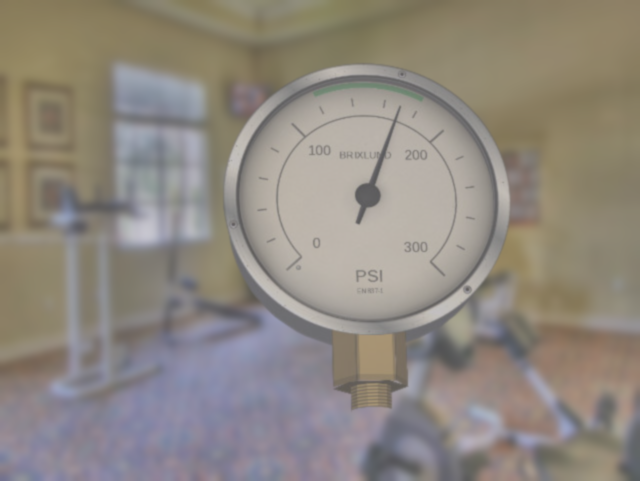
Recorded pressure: 170 psi
